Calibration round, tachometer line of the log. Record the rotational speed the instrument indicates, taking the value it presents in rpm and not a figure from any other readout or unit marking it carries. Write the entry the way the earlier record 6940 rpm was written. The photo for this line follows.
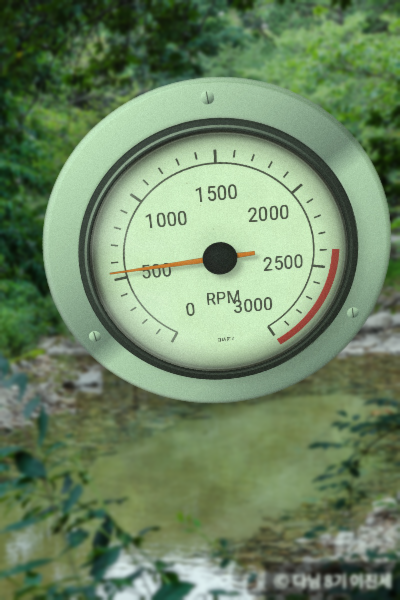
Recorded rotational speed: 550 rpm
